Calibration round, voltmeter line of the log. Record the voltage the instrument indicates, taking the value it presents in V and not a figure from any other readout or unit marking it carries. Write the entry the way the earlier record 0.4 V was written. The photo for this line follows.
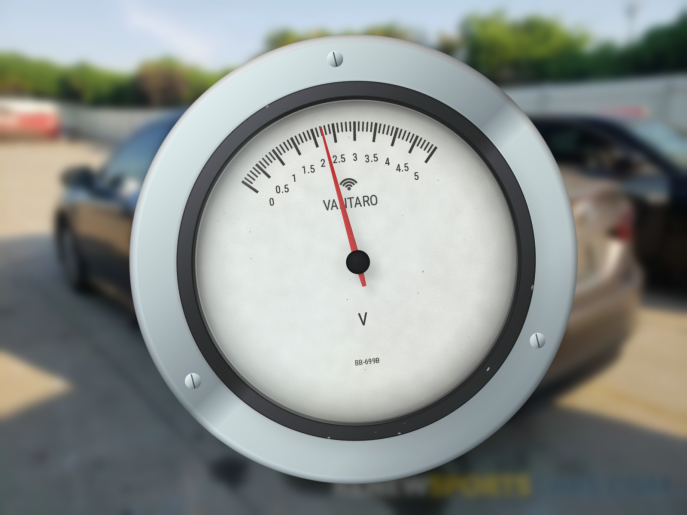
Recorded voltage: 2.2 V
